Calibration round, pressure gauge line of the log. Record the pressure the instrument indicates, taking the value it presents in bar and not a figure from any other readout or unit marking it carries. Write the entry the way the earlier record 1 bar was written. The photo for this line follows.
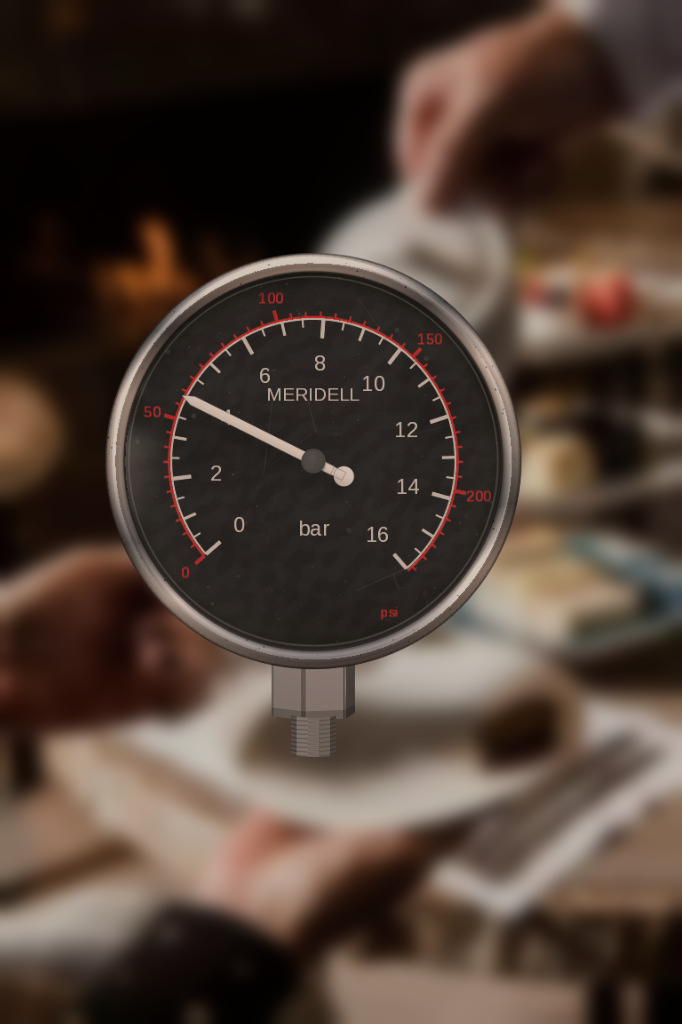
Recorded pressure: 4 bar
